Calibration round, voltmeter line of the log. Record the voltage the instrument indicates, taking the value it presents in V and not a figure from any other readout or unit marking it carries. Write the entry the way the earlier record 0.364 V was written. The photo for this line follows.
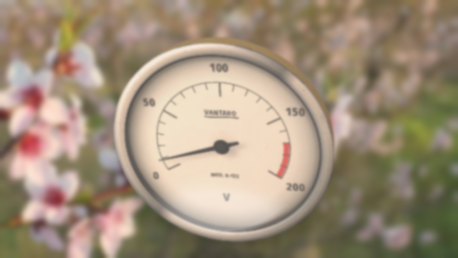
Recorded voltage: 10 V
